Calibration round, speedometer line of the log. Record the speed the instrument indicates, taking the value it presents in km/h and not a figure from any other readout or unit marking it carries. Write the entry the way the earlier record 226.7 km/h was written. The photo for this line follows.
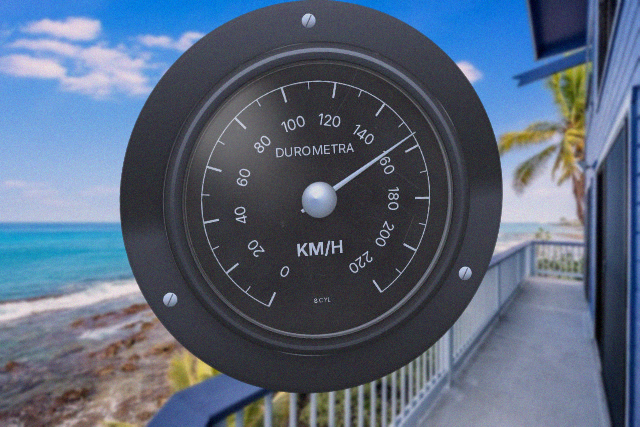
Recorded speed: 155 km/h
